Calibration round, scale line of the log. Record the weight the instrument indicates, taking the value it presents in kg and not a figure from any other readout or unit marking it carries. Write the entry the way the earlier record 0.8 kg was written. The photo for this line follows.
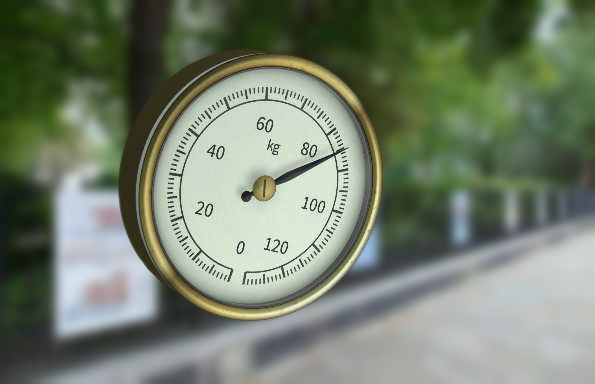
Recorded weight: 85 kg
